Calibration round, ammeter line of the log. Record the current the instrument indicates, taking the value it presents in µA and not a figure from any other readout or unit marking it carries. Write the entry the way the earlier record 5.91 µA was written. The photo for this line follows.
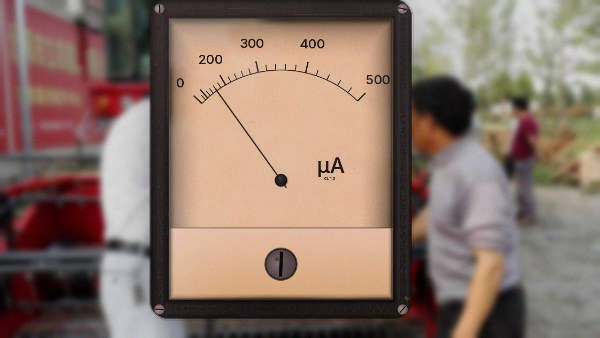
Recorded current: 160 µA
